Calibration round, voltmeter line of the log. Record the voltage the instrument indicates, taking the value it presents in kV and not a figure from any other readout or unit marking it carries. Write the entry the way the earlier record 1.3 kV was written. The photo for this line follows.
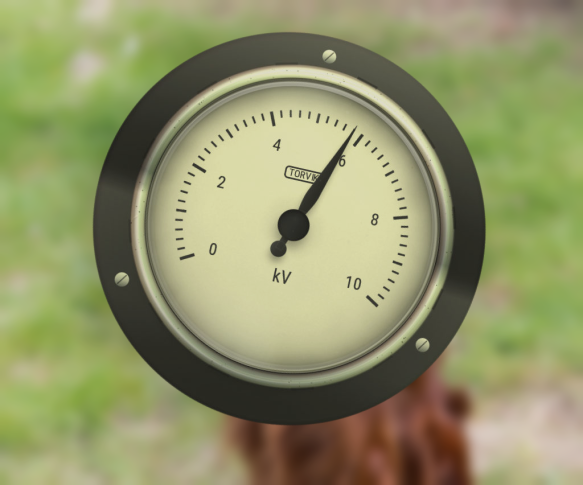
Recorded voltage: 5.8 kV
